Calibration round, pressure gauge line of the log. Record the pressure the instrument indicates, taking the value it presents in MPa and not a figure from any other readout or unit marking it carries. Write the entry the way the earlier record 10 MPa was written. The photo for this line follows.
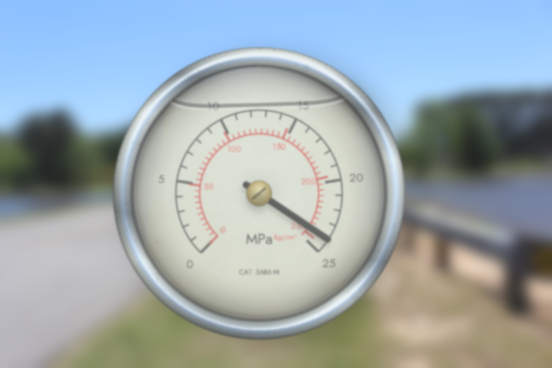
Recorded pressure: 24 MPa
